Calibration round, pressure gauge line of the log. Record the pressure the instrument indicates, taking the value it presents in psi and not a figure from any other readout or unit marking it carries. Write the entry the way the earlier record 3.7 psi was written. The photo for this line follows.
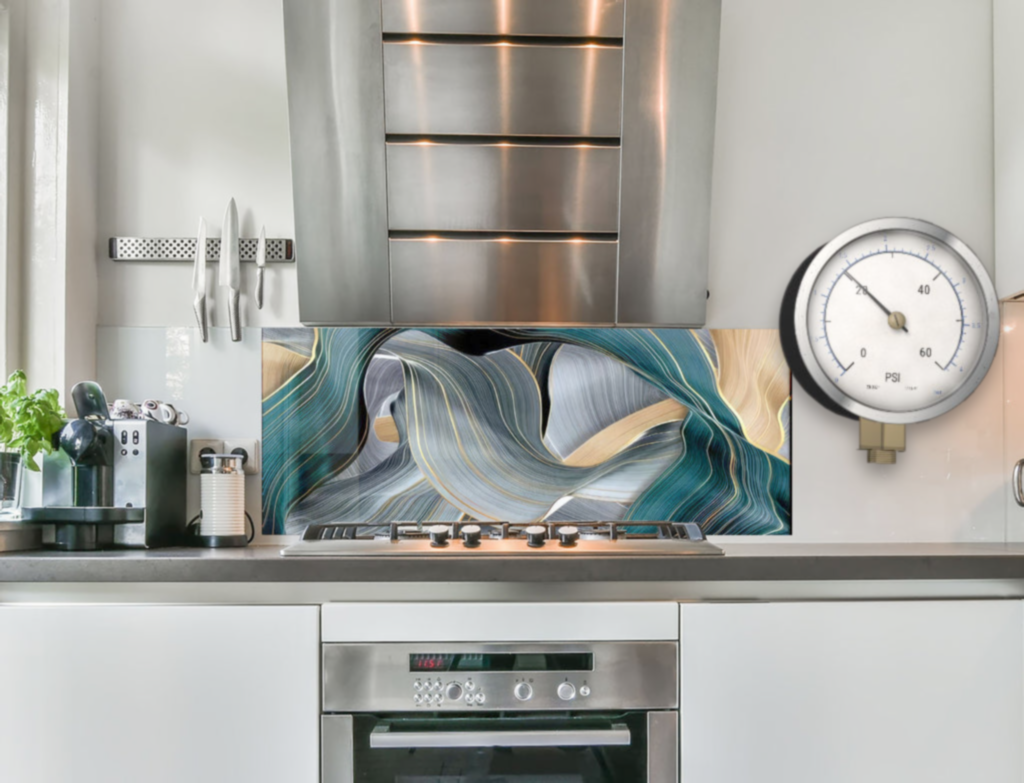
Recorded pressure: 20 psi
